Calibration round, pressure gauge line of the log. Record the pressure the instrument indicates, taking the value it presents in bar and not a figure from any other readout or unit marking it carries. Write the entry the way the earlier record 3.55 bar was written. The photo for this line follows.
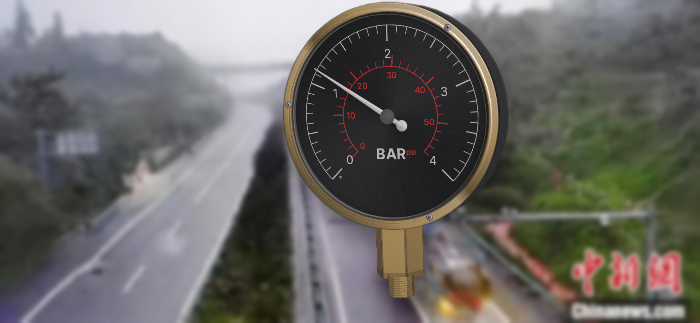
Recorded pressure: 1.15 bar
